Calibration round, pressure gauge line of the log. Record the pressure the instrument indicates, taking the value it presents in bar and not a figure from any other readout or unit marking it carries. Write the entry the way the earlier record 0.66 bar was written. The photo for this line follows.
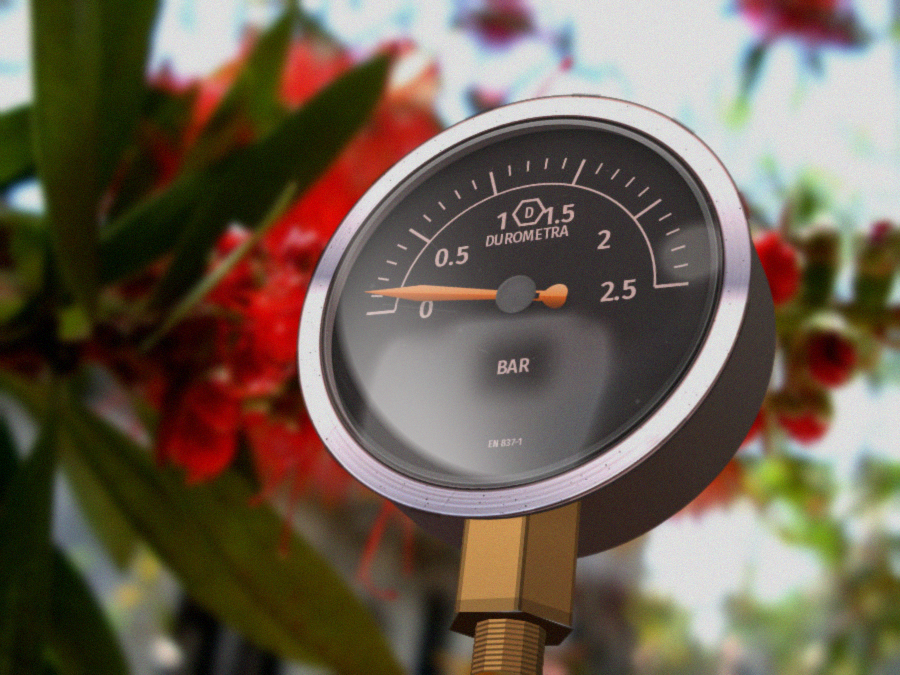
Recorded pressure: 0.1 bar
